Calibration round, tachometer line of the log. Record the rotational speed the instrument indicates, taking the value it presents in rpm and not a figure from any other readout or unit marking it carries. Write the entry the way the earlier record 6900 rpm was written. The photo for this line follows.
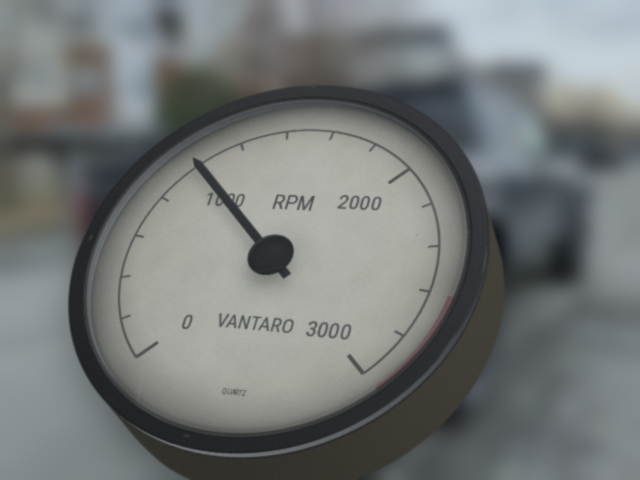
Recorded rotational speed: 1000 rpm
